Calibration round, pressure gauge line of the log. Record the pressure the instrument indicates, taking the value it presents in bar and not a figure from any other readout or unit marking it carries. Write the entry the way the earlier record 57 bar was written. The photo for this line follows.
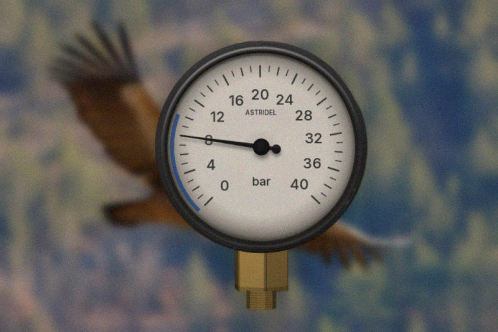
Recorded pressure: 8 bar
